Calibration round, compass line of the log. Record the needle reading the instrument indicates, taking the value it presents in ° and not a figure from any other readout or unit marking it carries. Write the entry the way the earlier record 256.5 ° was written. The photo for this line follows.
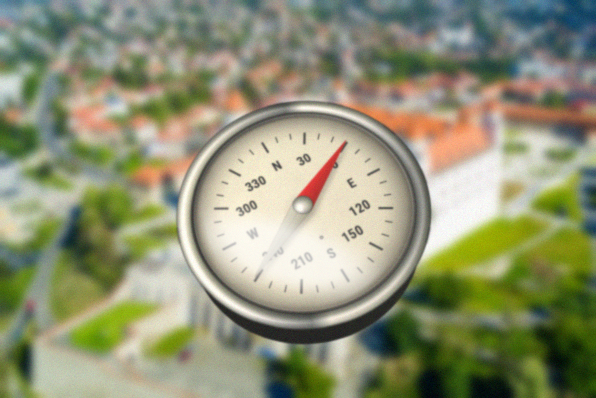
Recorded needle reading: 60 °
